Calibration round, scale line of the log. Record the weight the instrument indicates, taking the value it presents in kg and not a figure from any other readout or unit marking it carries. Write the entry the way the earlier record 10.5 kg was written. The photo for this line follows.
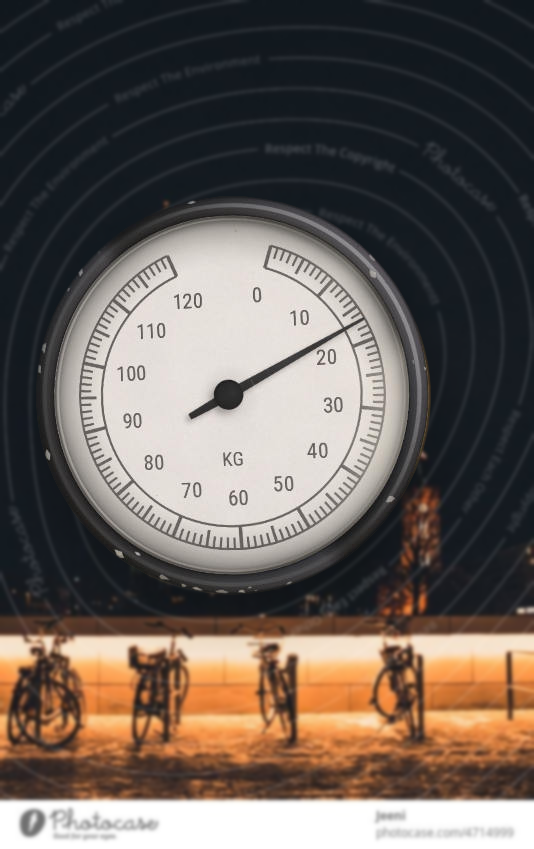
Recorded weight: 17 kg
